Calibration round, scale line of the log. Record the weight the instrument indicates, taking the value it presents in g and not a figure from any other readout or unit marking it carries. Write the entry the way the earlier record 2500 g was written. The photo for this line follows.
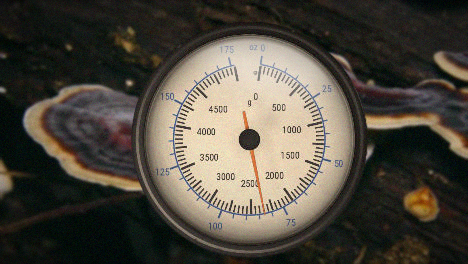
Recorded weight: 2350 g
